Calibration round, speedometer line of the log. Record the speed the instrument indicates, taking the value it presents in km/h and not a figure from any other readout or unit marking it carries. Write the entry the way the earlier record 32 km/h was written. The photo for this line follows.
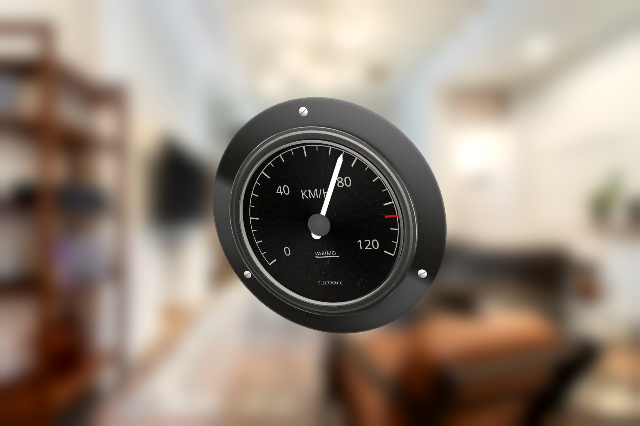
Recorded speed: 75 km/h
